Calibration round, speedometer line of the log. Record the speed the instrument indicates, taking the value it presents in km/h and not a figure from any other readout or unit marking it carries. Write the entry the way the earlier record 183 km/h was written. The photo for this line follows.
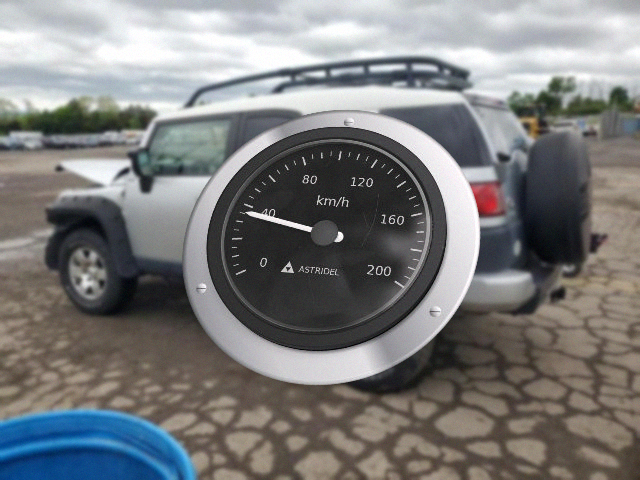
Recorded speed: 35 km/h
